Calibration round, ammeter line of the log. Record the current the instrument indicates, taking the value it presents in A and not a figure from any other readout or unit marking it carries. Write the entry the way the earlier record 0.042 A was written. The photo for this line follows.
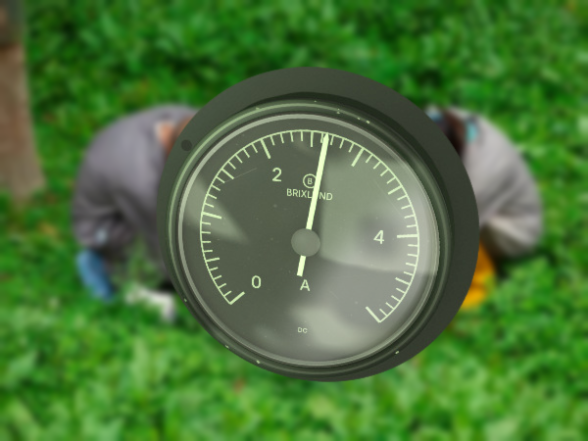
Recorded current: 2.65 A
